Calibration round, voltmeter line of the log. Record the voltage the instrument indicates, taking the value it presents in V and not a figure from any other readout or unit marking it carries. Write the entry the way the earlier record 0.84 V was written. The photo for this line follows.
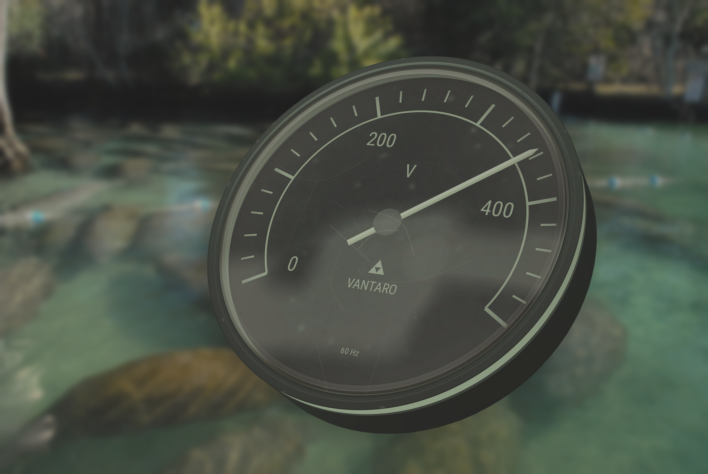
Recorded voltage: 360 V
